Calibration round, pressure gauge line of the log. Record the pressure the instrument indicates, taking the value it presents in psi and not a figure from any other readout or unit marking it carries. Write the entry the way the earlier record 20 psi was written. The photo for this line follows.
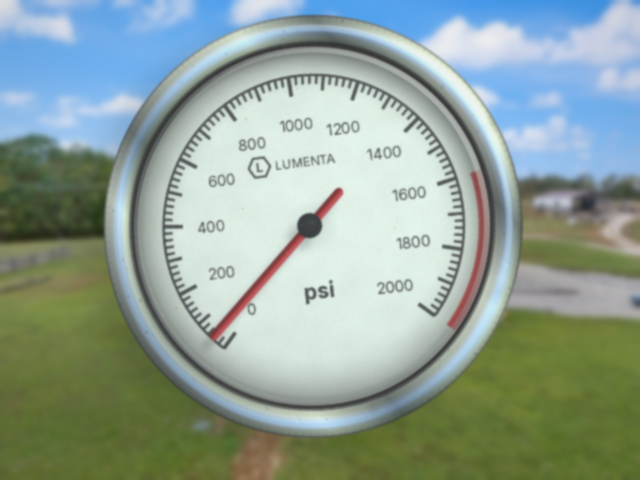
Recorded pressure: 40 psi
